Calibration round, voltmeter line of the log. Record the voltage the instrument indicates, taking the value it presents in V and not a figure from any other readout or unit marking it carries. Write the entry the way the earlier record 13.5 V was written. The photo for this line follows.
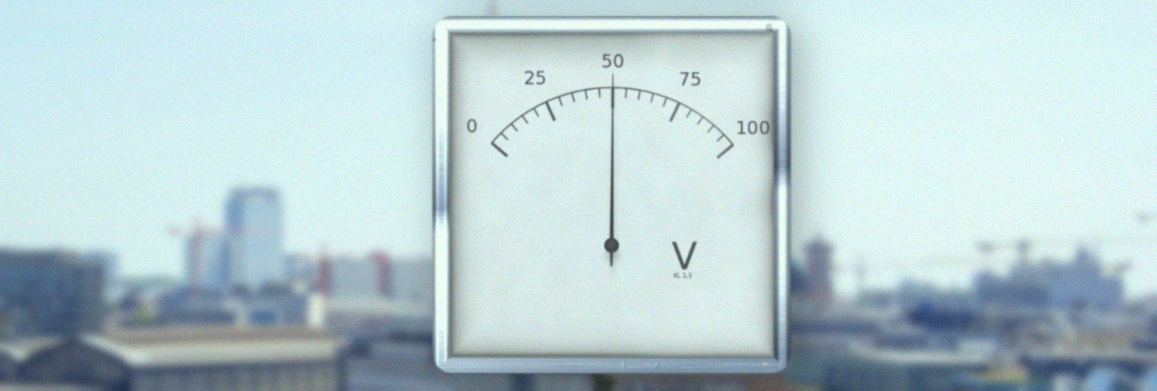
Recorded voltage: 50 V
